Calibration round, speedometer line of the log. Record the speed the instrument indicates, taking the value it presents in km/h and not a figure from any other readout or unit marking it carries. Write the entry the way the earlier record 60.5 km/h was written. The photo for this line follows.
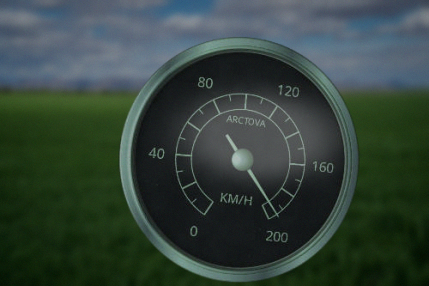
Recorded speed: 195 km/h
